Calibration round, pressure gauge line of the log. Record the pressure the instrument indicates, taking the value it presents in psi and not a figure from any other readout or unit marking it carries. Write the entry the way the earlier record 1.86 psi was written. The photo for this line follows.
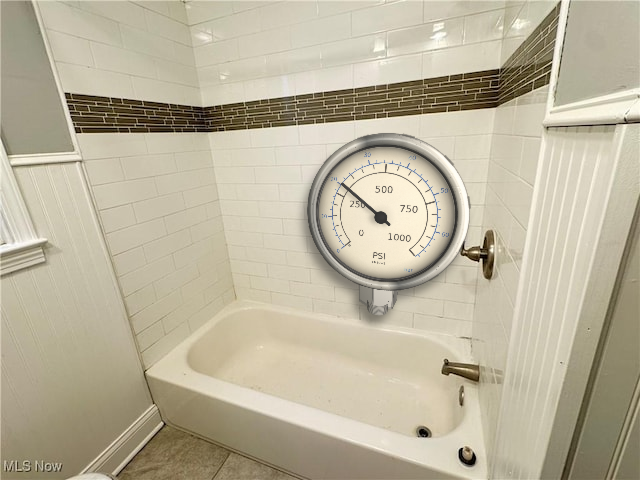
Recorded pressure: 300 psi
